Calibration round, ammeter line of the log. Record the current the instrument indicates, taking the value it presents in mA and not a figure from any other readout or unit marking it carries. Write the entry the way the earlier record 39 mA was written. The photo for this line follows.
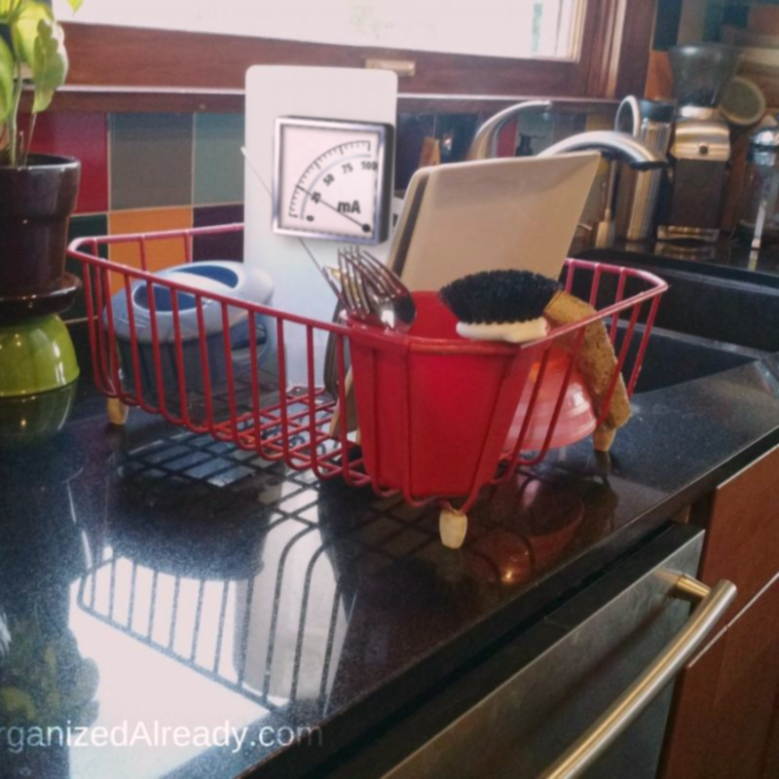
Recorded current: 25 mA
